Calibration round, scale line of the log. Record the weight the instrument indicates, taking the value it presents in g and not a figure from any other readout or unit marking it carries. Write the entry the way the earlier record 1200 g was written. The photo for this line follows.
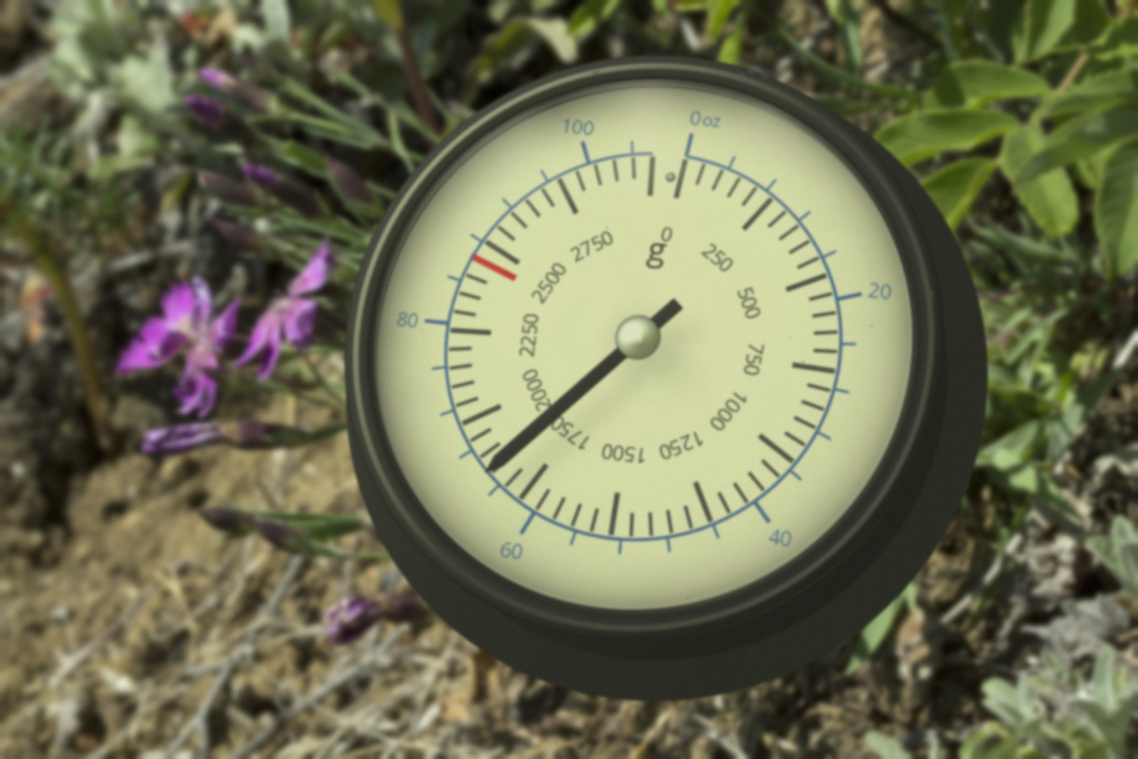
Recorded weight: 1850 g
